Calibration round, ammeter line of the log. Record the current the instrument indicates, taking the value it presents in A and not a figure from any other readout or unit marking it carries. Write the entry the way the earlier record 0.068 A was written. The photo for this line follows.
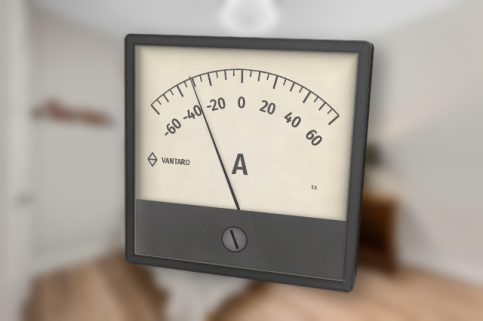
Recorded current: -30 A
